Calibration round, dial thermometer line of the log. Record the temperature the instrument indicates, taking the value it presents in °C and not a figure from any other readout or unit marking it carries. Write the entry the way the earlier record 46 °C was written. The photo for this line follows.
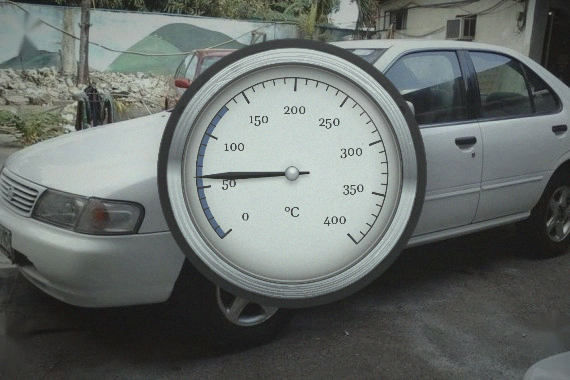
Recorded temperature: 60 °C
